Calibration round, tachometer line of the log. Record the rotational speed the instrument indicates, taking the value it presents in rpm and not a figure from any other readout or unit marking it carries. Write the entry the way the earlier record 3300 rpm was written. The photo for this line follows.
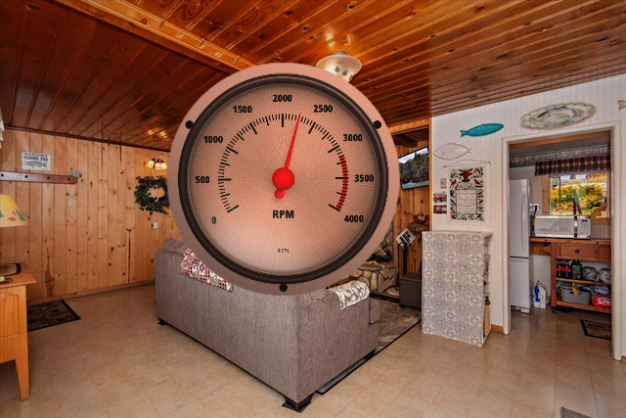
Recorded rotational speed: 2250 rpm
